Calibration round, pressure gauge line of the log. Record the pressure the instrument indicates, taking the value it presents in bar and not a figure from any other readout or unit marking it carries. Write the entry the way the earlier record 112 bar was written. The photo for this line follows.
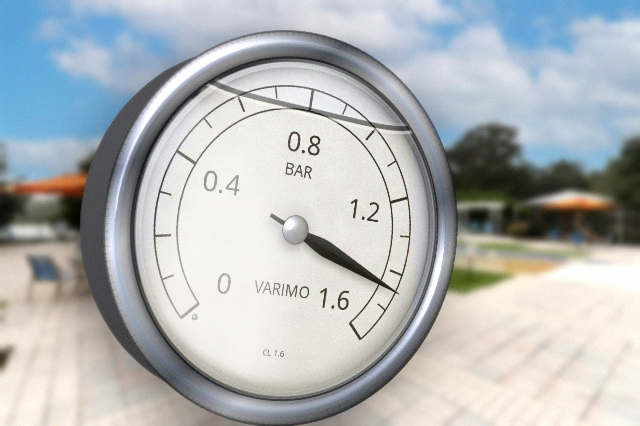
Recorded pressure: 1.45 bar
